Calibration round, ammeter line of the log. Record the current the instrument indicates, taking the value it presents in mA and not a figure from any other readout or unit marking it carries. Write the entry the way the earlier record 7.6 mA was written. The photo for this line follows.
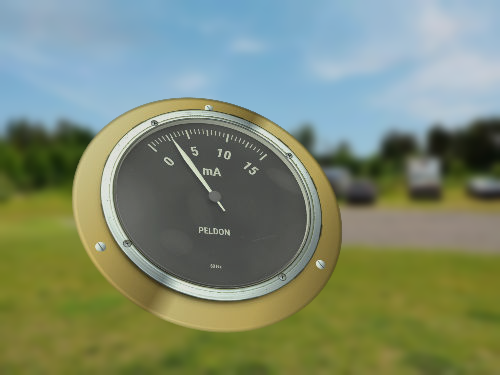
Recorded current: 2.5 mA
